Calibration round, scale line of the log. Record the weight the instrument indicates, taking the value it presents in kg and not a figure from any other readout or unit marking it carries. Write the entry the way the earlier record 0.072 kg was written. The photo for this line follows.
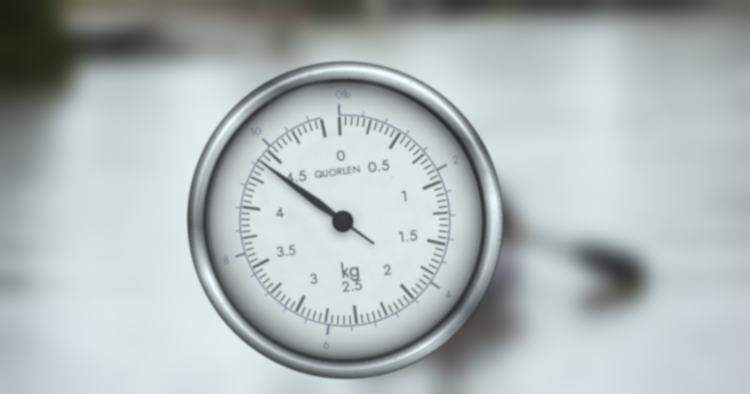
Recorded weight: 4.4 kg
